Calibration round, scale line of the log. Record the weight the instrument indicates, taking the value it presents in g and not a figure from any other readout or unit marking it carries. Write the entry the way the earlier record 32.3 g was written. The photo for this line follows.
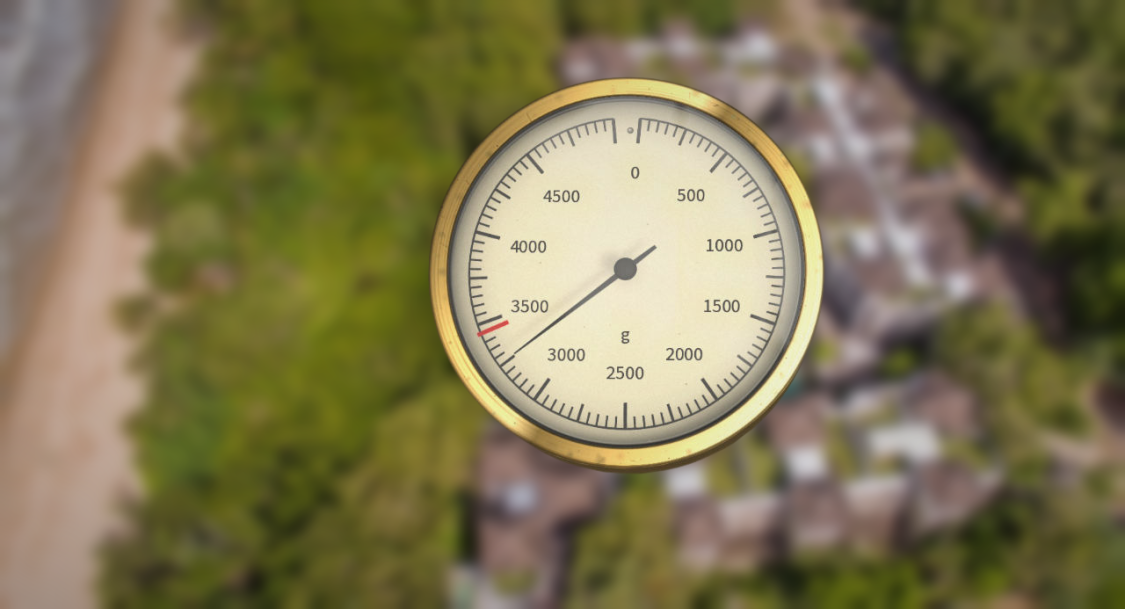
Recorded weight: 3250 g
